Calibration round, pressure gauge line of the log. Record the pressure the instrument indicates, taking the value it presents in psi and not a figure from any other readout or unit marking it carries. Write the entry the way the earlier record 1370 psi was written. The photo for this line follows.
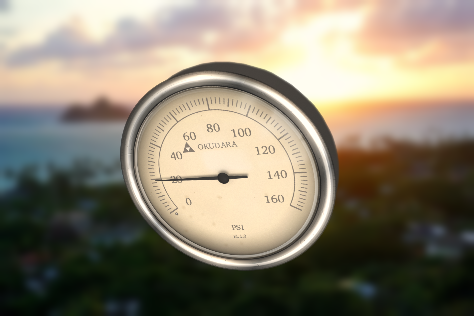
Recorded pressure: 20 psi
